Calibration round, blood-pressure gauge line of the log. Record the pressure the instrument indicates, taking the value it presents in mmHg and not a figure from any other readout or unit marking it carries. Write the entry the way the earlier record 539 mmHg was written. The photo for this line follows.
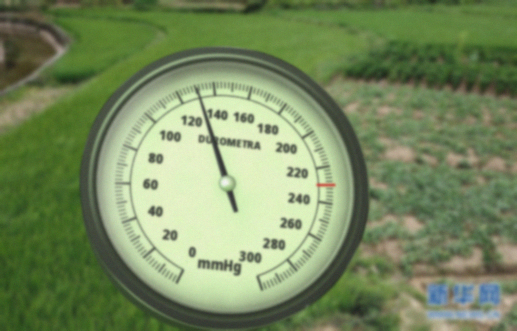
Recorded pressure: 130 mmHg
